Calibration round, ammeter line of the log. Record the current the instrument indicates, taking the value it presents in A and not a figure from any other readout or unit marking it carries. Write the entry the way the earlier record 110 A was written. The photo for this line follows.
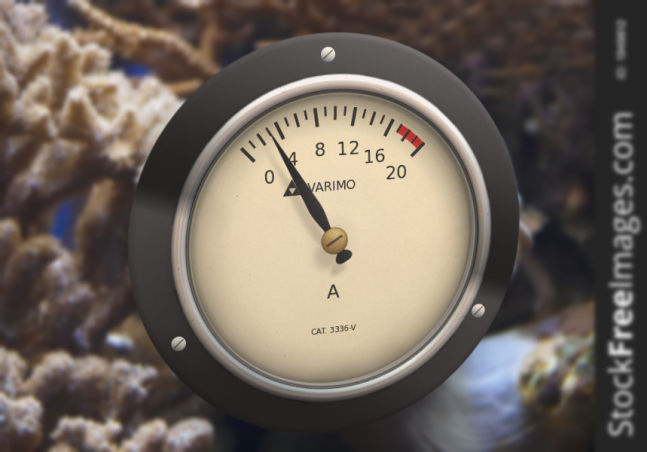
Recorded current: 3 A
